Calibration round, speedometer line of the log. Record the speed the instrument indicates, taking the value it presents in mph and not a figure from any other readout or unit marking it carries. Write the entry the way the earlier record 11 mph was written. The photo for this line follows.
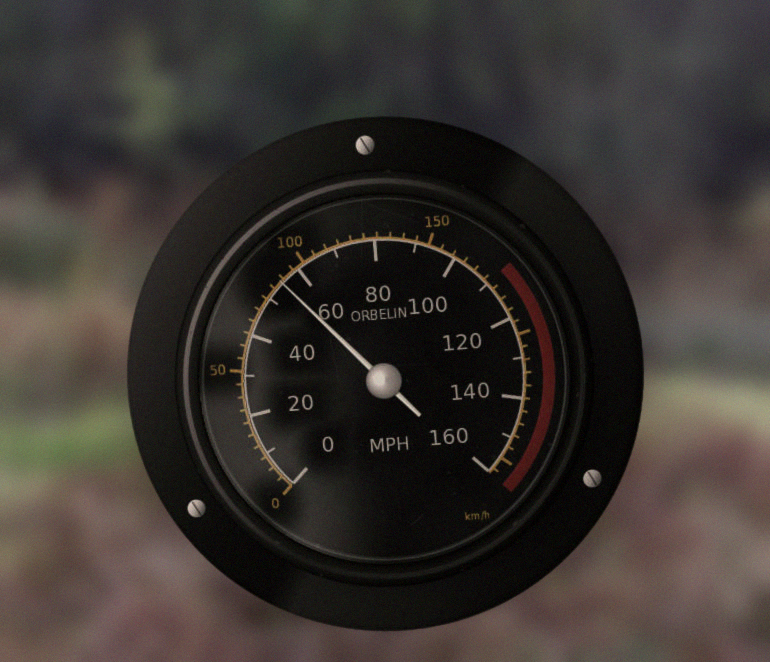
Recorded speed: 55 mph
